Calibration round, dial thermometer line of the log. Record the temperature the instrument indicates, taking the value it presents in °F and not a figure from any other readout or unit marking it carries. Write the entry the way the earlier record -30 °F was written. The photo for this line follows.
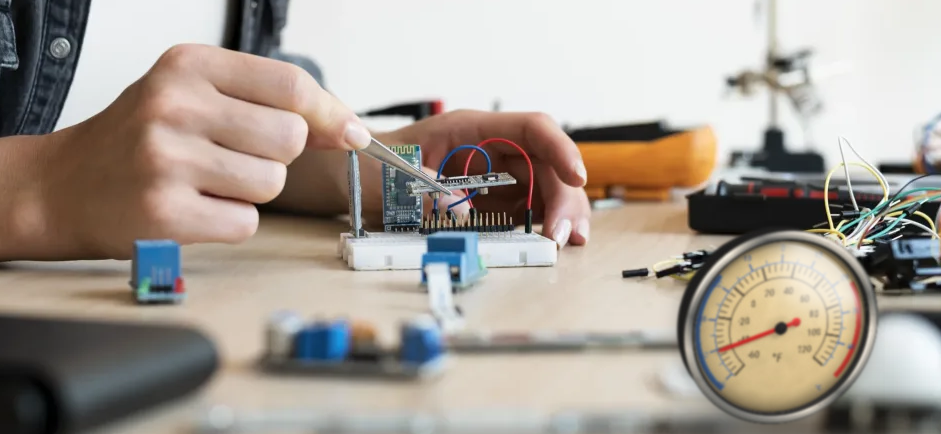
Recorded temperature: -40 °F
